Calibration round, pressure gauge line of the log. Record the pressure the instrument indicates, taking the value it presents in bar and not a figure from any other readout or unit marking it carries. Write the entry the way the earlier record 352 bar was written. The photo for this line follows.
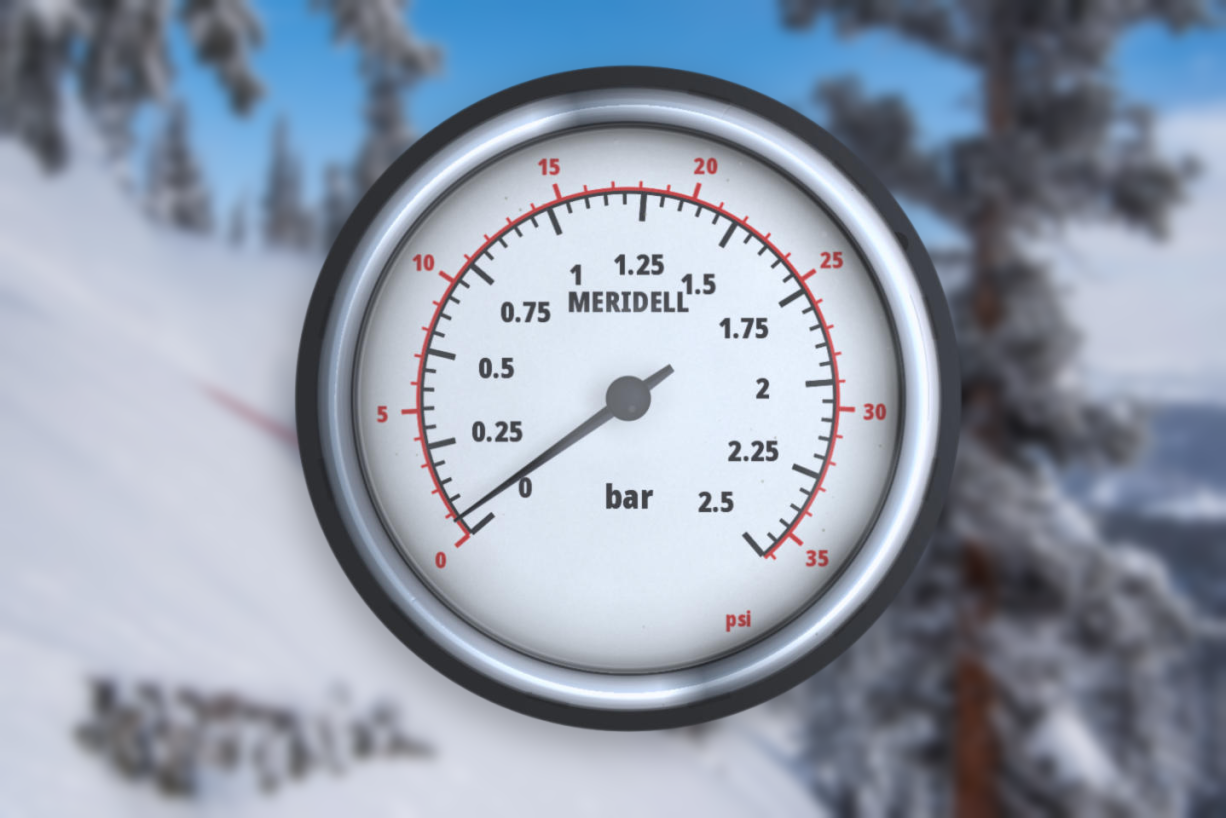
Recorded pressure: 0.05 bar
